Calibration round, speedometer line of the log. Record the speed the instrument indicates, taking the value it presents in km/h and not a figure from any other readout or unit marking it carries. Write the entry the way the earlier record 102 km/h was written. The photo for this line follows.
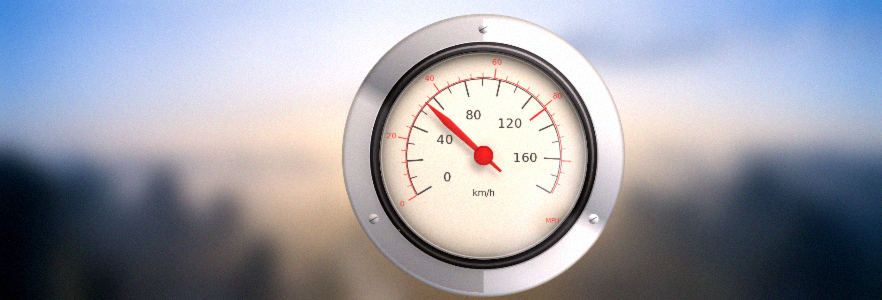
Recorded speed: 55 km/h
